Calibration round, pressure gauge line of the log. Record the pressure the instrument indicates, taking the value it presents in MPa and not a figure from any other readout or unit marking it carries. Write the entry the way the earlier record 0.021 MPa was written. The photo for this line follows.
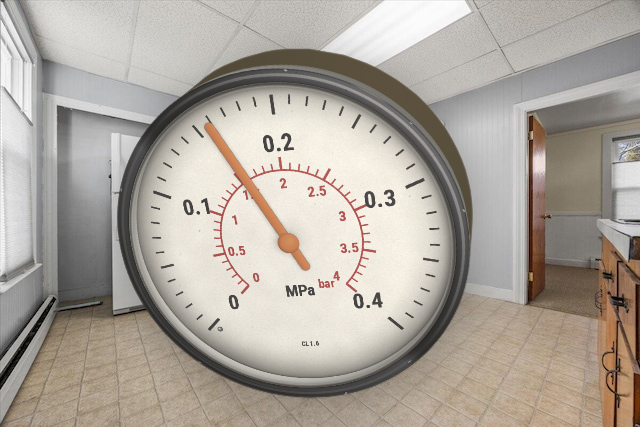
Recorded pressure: 0.16 MPa
